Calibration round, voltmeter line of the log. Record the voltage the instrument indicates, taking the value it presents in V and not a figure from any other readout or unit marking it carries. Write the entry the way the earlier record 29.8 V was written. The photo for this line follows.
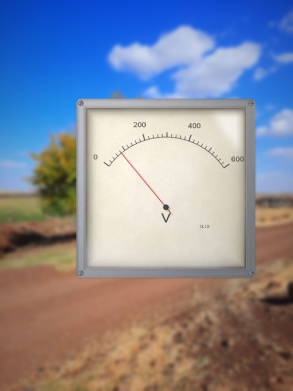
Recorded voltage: 80 V
